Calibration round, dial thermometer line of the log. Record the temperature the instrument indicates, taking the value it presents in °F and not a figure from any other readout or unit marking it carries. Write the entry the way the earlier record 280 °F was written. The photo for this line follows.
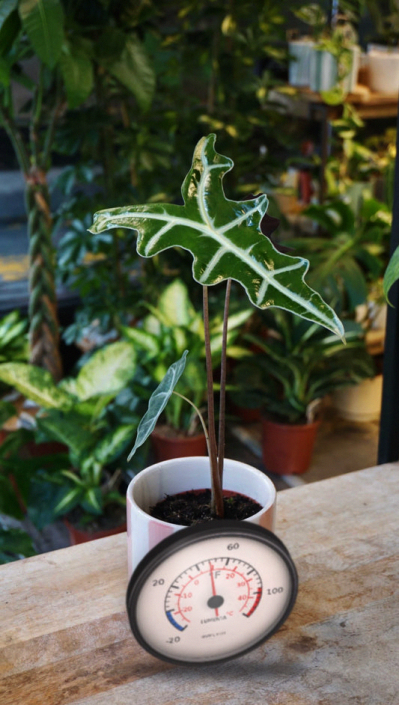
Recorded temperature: 48 °F
